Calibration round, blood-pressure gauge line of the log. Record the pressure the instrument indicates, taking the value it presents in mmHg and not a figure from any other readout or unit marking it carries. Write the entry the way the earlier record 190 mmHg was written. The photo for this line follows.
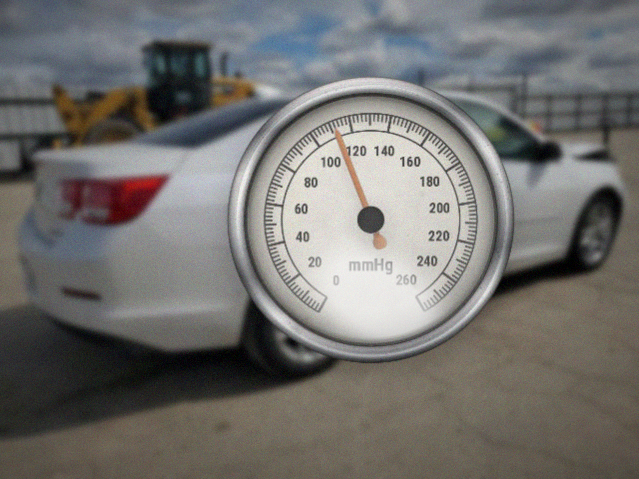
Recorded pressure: 112 mmHg
